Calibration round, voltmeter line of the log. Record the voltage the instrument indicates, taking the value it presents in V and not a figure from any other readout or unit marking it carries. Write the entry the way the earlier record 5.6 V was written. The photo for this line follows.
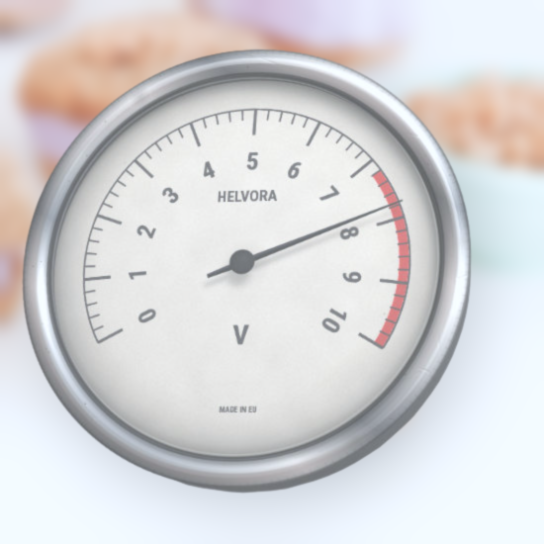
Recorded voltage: 7.8 V
